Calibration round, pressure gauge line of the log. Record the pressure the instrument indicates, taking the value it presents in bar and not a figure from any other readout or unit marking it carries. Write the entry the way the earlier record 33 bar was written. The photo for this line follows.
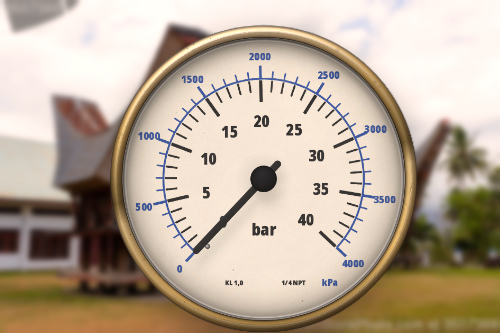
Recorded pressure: 0 bar
